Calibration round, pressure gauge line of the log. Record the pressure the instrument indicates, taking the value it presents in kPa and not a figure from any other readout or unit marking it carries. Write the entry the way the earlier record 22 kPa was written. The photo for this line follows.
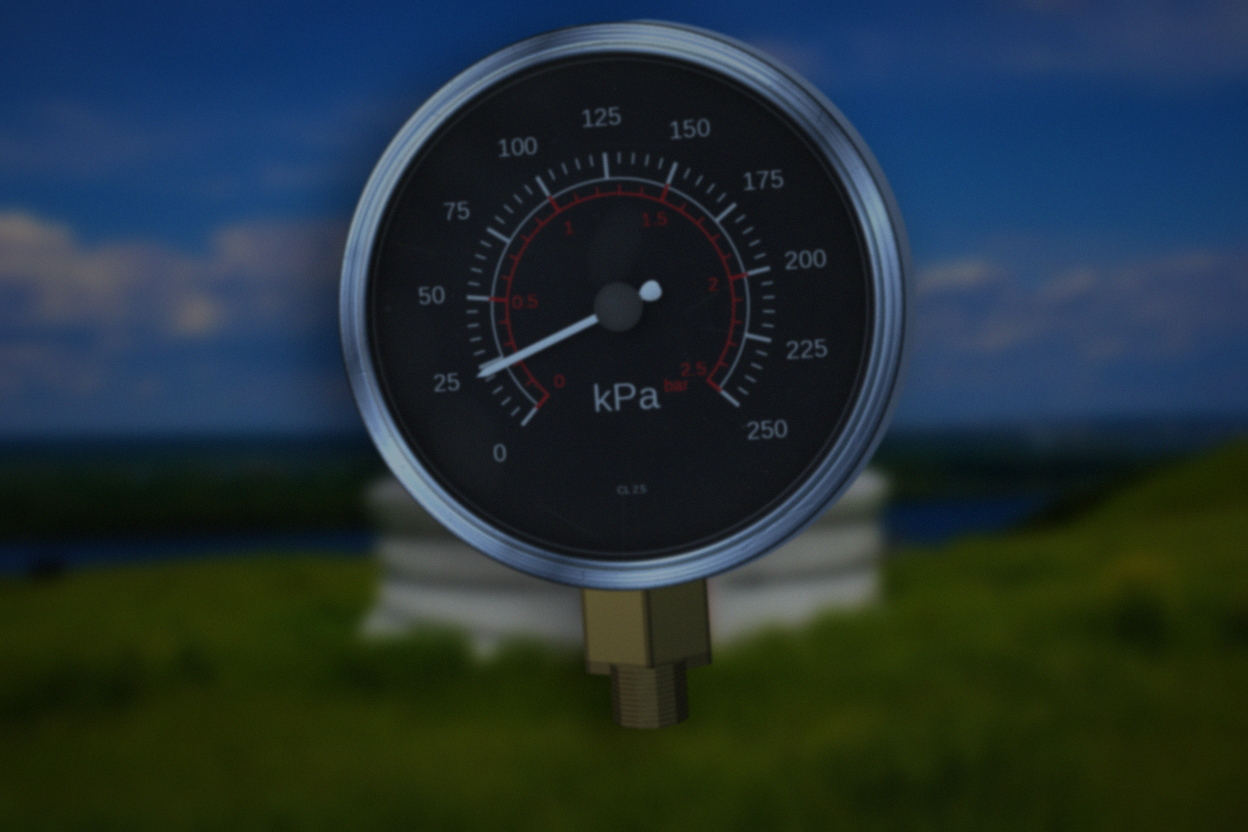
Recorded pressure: 22.5 kPa
